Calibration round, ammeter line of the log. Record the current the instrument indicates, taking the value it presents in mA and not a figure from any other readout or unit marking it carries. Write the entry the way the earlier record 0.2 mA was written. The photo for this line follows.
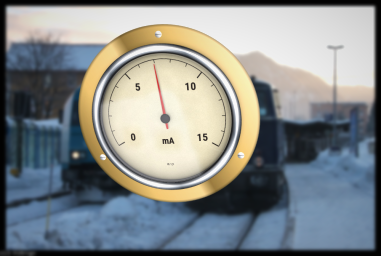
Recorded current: 7 mA
